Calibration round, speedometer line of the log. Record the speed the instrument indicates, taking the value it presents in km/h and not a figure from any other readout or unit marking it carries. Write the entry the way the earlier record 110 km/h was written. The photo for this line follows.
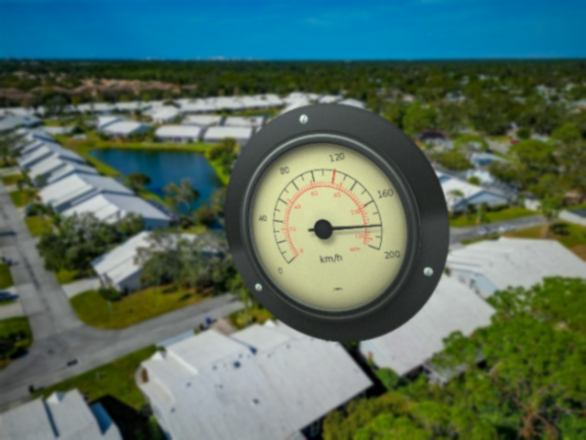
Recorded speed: 180 km/h
